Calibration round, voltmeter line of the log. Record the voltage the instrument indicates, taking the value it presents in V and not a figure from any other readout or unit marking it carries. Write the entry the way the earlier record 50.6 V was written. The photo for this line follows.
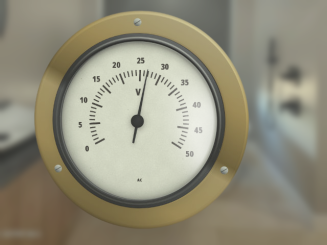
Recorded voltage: 27 V
